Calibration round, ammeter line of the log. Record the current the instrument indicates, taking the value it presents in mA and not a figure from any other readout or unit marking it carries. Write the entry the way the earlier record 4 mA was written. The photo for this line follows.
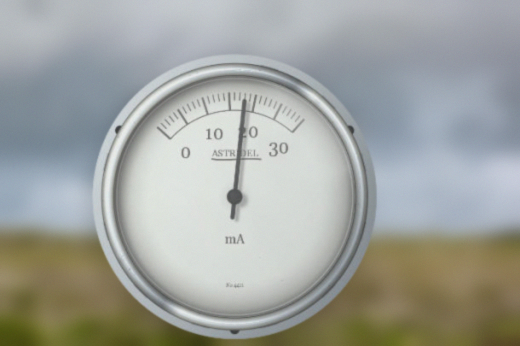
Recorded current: 18 mA
